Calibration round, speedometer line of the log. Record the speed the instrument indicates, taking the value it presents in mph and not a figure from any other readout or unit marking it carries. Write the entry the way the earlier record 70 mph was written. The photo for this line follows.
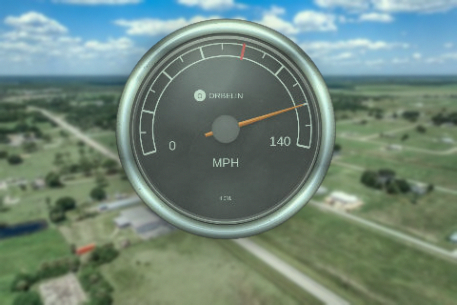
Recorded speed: 120 mph
